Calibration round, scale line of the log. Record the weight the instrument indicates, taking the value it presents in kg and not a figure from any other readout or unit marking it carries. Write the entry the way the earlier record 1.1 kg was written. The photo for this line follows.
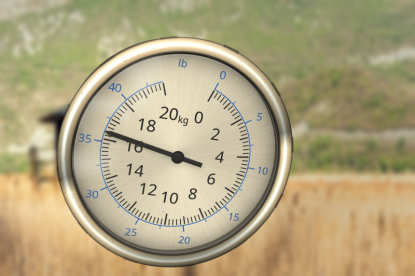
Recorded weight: 16.4 kg
